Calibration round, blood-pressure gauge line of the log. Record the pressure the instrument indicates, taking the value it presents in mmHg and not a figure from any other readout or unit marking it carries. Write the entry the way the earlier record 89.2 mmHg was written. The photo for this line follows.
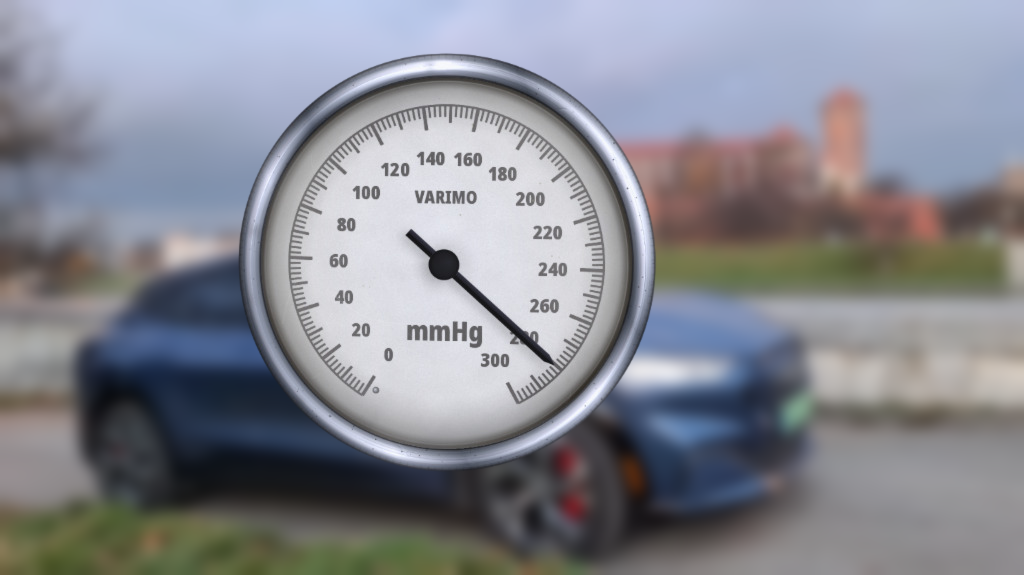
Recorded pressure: 280 mmHg
